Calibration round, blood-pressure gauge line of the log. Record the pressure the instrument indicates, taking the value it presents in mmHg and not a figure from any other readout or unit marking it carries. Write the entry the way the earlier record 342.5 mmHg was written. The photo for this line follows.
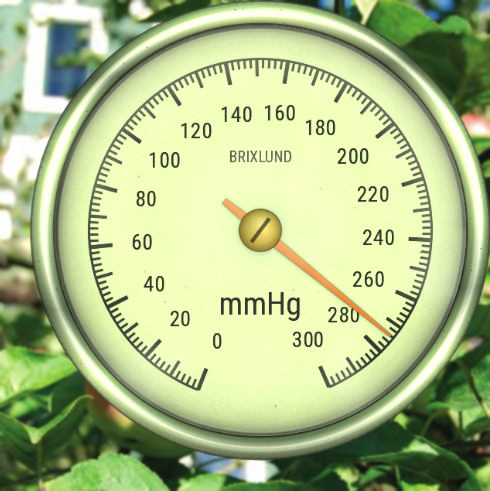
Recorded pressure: 274 mmHg
